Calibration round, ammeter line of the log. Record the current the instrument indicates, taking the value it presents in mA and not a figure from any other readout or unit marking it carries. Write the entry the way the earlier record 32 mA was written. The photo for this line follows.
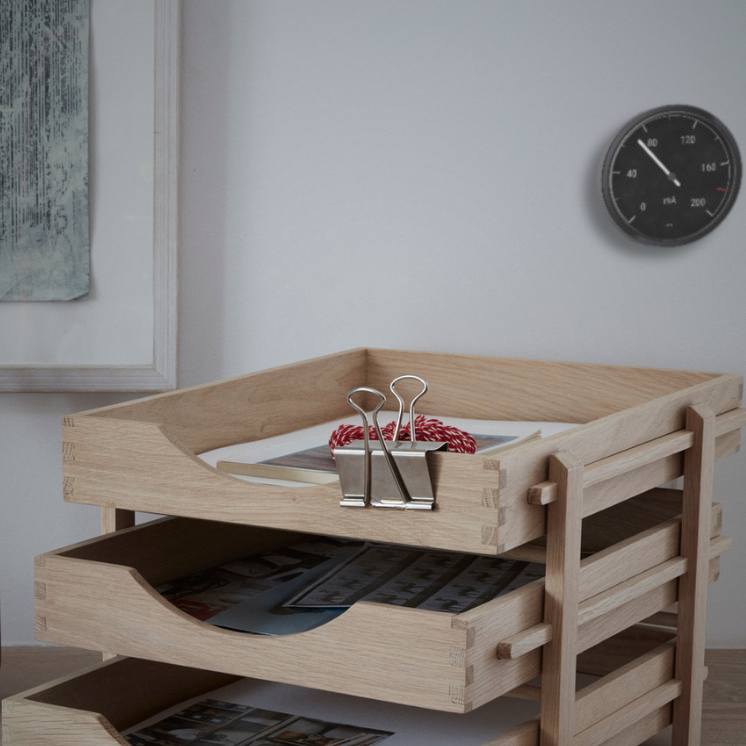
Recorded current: 70 mA
